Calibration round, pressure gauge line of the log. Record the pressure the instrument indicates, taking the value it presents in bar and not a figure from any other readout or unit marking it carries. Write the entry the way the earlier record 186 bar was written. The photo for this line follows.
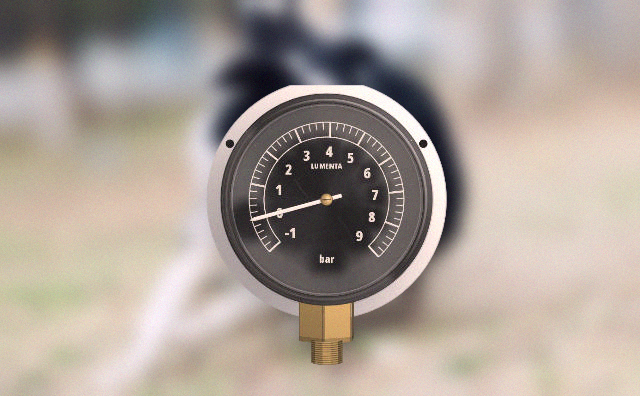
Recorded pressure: 0 bar
